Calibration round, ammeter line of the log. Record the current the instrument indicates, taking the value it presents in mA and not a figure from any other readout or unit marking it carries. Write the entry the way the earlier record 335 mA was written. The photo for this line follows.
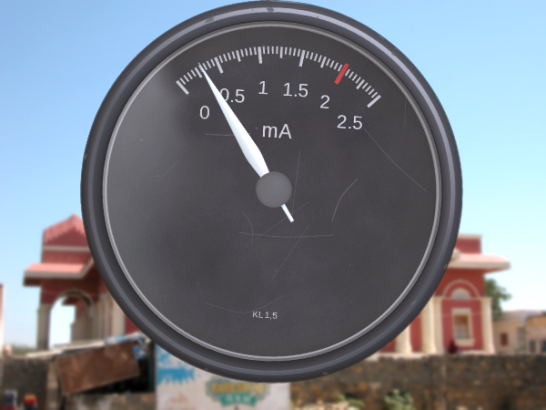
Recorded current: 0.3 mA
